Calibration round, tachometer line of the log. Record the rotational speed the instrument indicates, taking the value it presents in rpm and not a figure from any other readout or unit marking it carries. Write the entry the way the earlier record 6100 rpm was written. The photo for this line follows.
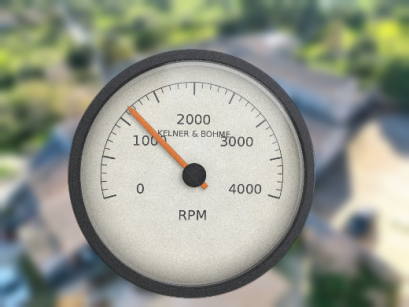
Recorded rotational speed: 1150 rpm
